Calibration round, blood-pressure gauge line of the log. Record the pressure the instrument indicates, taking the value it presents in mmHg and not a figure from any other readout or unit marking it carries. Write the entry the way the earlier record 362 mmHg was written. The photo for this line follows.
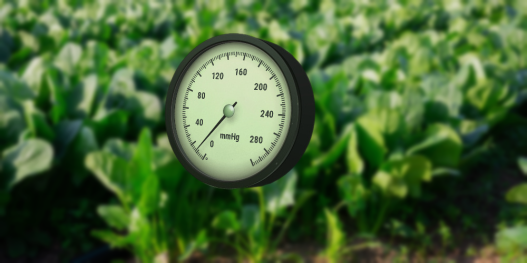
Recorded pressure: 10 mmHg
